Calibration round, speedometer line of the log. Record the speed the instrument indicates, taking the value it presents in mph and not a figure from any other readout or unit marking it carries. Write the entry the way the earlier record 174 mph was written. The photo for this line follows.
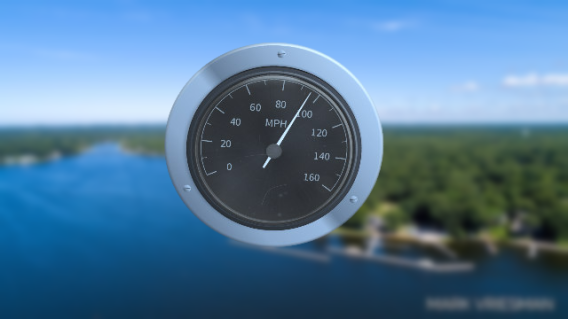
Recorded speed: 95 mph
